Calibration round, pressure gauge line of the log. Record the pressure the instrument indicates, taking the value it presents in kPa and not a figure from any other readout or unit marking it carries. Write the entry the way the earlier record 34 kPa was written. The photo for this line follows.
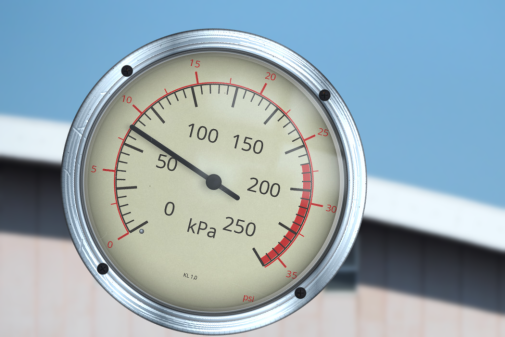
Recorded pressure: 60 kPa
